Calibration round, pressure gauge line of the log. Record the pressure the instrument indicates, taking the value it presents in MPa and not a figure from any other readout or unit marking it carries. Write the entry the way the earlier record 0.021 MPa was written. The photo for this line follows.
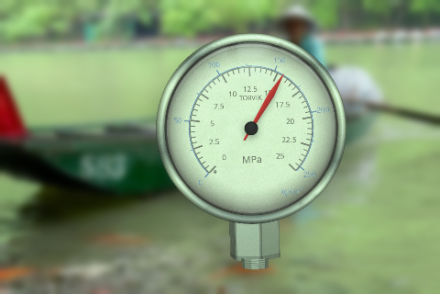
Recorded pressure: 15.5 MPa
